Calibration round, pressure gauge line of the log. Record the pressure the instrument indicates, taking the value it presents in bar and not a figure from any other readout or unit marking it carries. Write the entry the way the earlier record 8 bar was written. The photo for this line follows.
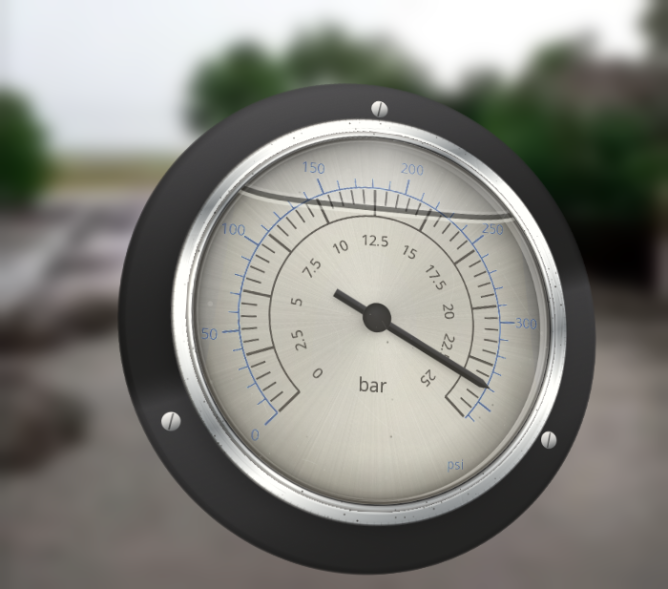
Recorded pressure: 23.5 bar
